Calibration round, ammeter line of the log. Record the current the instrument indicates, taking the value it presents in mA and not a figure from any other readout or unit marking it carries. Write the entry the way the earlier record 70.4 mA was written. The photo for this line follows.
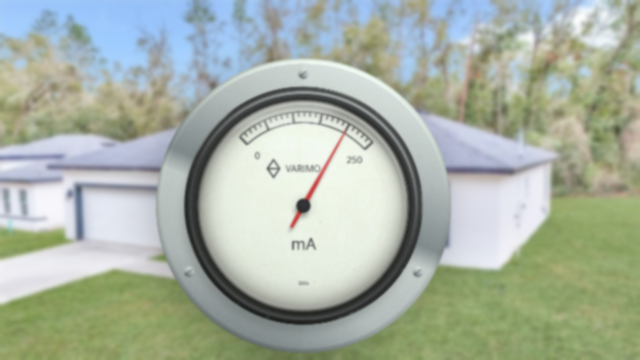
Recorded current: 200 mA
